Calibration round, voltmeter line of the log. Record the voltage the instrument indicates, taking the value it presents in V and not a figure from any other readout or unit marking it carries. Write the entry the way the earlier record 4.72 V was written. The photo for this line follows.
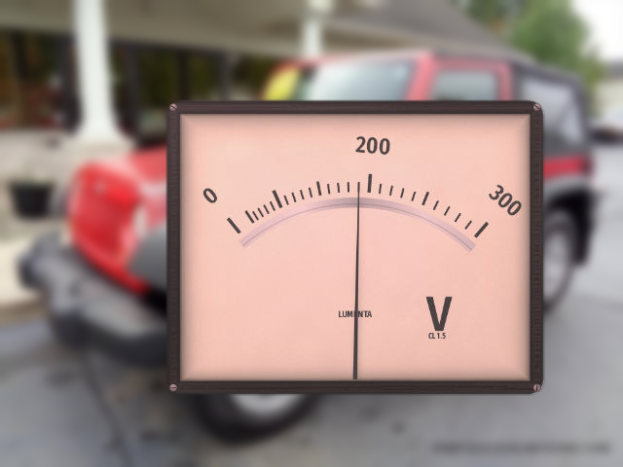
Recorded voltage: 190 V
